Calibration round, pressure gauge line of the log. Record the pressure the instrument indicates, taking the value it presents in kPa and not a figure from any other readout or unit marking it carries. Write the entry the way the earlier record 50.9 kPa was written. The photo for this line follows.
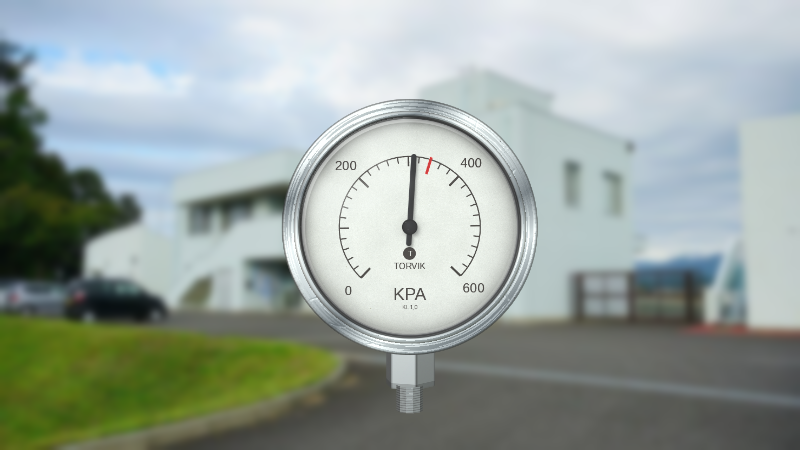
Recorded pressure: 310 kPa
